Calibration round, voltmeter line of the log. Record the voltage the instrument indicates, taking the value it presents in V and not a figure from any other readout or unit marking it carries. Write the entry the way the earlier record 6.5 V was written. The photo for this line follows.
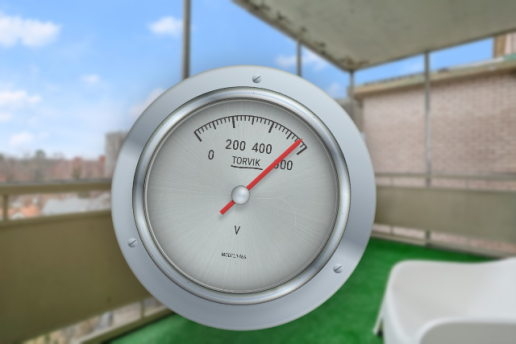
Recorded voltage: 560 V
